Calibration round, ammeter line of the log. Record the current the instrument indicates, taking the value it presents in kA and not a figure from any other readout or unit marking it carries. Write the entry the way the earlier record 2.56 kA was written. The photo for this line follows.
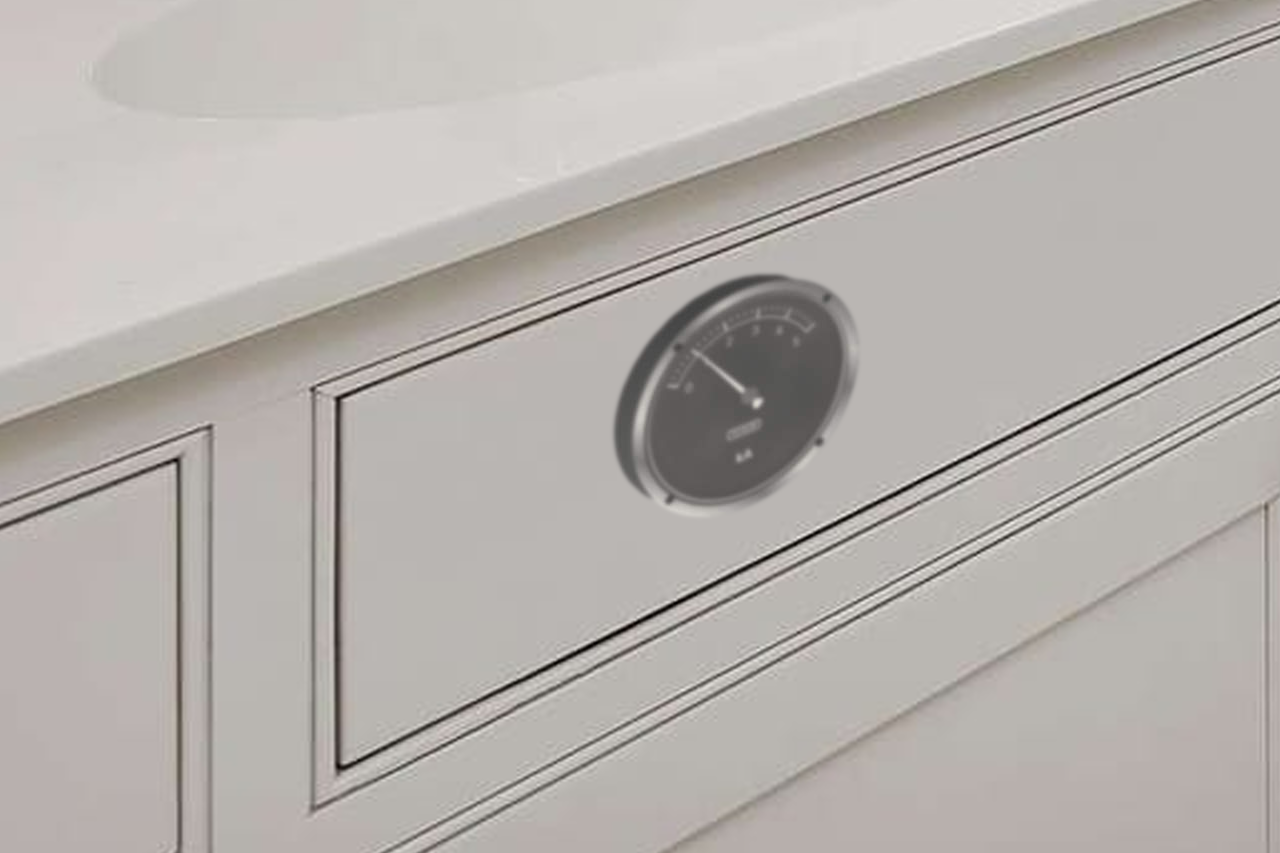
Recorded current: 1 kA
